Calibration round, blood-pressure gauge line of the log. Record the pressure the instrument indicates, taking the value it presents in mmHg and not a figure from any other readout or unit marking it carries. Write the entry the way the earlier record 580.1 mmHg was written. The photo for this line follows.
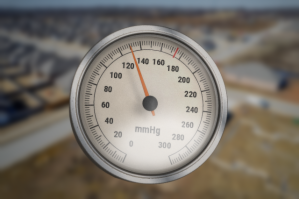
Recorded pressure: 130 mmHg
